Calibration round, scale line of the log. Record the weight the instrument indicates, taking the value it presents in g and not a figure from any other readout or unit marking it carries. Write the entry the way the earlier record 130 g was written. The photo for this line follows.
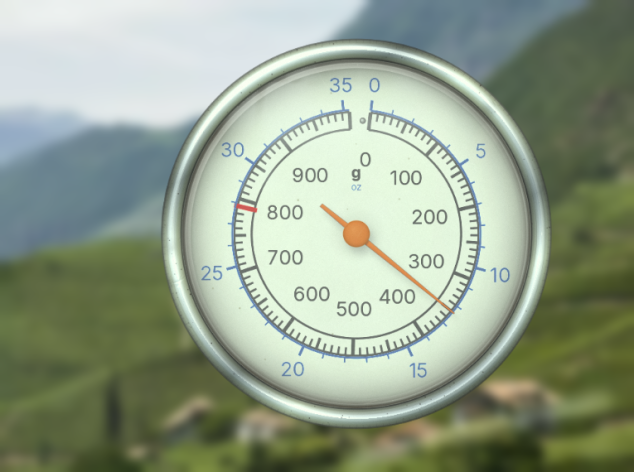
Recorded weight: 350 g
